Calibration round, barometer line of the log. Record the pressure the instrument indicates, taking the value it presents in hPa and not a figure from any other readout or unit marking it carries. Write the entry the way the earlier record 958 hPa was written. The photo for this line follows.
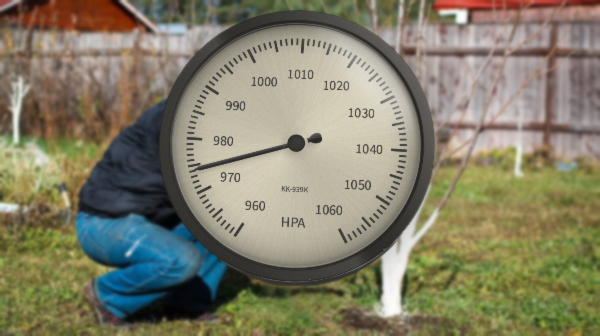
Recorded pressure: 974 hPa
